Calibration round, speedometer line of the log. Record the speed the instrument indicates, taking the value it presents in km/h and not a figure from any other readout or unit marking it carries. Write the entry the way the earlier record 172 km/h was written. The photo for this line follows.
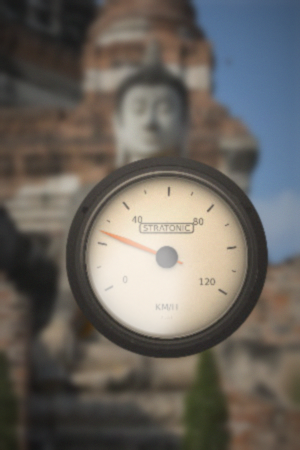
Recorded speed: 25 km/h
